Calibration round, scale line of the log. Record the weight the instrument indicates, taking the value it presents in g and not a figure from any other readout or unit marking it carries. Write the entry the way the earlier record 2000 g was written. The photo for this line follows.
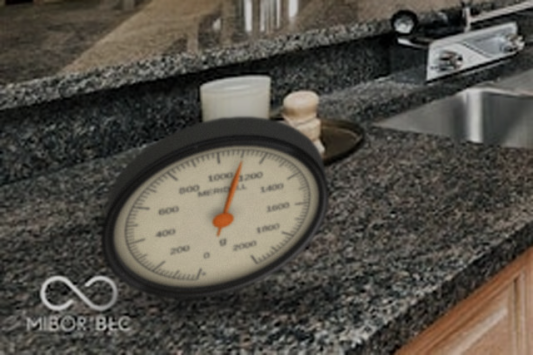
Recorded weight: 1100 g
